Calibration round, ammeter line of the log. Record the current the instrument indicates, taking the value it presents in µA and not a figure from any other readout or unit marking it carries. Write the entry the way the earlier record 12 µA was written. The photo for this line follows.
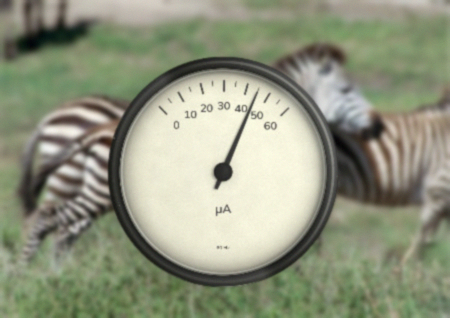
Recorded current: 45 µA
